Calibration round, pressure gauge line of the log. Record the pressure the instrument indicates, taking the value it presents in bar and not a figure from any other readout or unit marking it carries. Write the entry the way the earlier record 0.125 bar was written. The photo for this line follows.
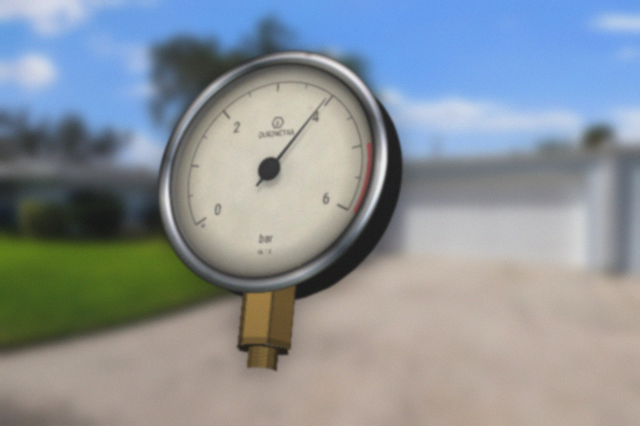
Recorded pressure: 4 bar
